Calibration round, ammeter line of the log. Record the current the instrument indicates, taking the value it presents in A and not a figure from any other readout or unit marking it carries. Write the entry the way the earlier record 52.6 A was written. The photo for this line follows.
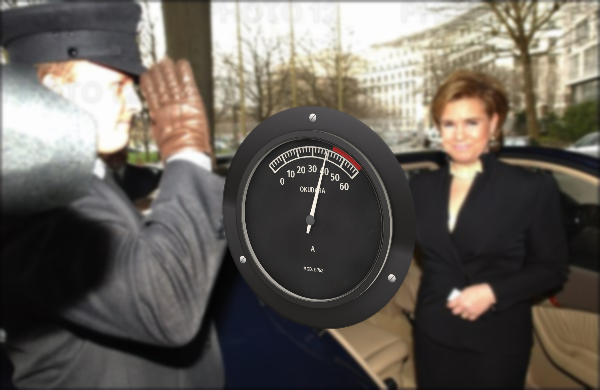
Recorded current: 40 A
